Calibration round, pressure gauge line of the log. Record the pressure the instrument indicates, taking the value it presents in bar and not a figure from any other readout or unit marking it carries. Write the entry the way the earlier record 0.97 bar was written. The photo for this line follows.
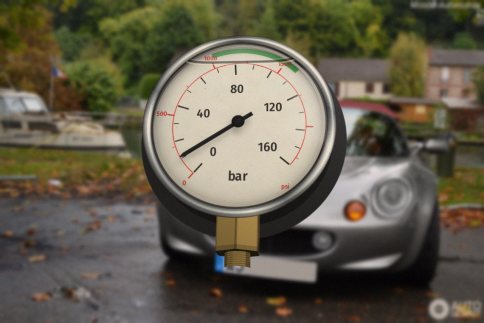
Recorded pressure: 10 bar
